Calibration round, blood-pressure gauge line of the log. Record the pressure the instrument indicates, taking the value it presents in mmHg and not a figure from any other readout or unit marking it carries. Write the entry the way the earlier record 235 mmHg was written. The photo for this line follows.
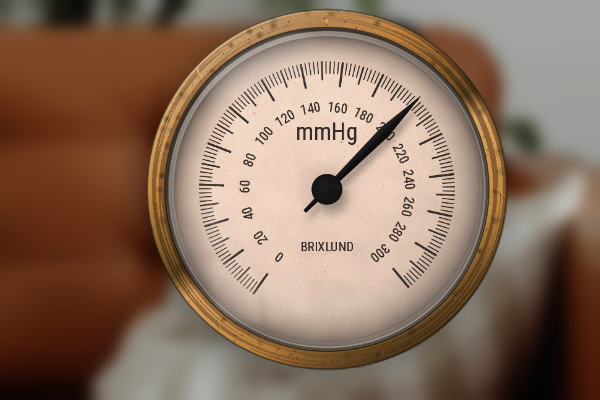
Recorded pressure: 200 mmHg
